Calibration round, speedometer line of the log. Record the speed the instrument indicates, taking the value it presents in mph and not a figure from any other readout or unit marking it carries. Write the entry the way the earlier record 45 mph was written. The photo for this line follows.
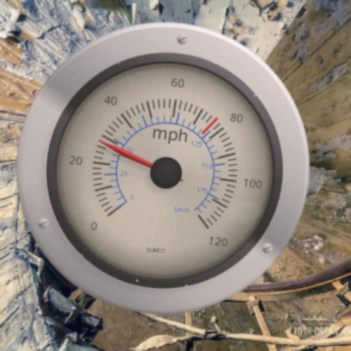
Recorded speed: 28 mph
